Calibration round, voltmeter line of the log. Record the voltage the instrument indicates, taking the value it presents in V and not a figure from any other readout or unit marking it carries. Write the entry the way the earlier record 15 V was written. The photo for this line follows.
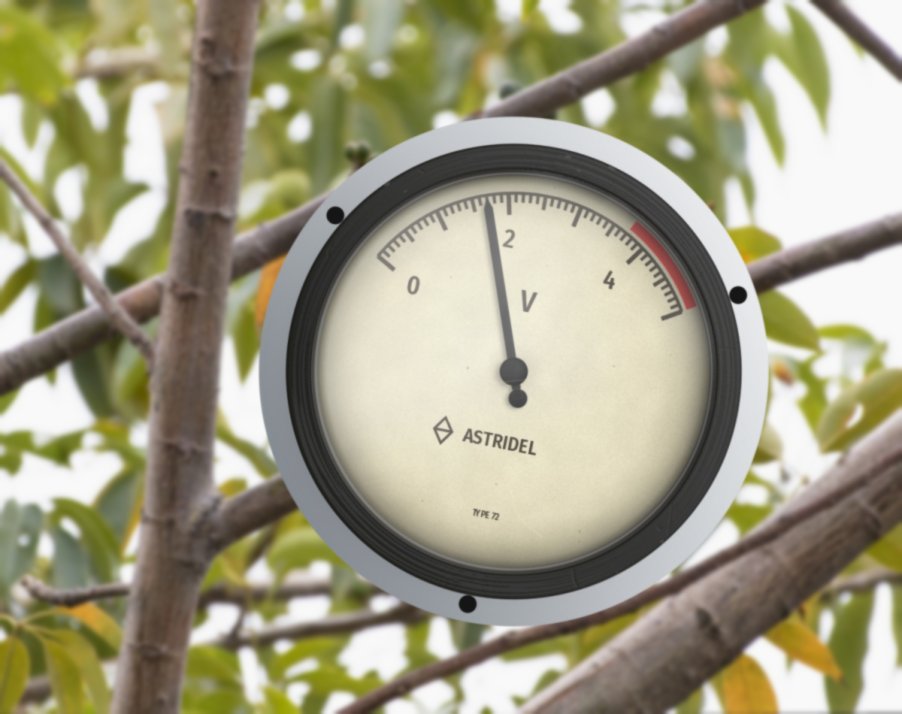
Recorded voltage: 1.7 V
